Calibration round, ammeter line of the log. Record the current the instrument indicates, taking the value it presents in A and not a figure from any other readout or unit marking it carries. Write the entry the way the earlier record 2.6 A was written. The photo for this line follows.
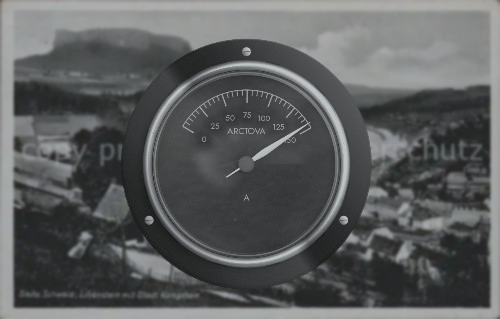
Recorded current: 145 A
